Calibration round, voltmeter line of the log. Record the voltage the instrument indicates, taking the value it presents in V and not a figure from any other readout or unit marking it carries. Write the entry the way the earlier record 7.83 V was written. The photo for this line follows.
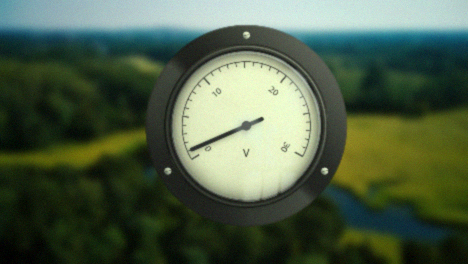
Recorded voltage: 1 V
